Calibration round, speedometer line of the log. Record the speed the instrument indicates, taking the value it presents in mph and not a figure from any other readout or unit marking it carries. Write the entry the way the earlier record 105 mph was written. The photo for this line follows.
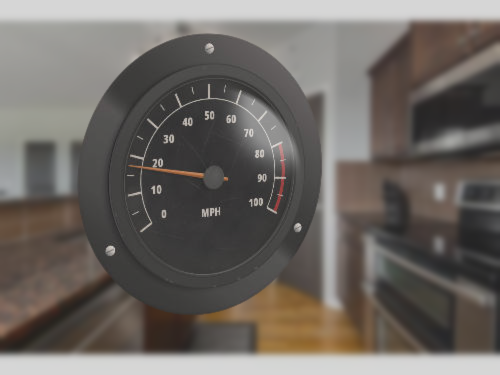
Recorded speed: 17.5 mph
